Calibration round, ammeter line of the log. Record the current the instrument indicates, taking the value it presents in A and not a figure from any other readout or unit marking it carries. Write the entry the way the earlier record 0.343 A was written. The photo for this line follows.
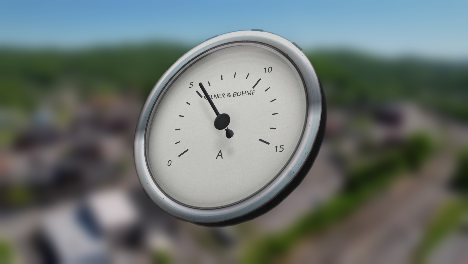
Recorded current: 5.5 A
